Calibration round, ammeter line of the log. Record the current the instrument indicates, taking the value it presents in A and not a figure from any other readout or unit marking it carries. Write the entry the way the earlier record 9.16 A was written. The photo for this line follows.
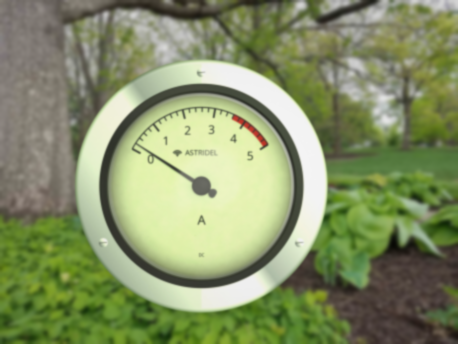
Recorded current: 0.2 A
